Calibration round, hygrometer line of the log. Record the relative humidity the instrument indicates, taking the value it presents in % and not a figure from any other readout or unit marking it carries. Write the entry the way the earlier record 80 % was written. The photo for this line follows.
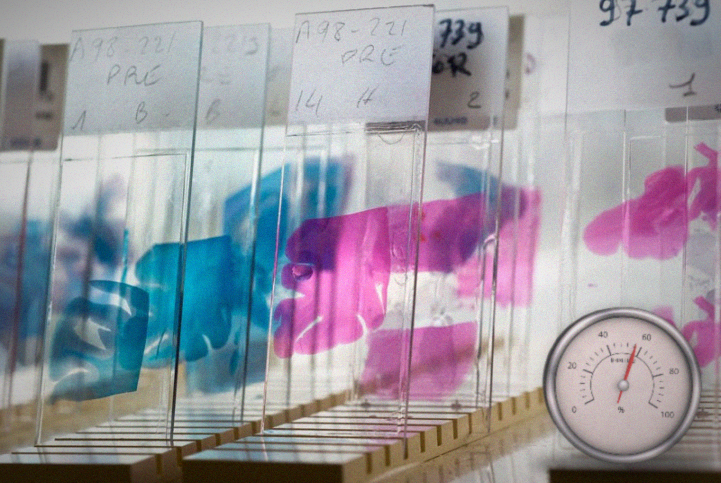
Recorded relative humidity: 56 %
